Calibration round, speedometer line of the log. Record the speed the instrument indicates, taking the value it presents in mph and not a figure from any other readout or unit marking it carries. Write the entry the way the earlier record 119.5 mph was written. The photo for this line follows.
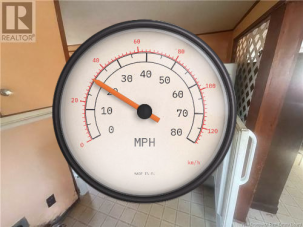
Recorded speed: 20 mph
